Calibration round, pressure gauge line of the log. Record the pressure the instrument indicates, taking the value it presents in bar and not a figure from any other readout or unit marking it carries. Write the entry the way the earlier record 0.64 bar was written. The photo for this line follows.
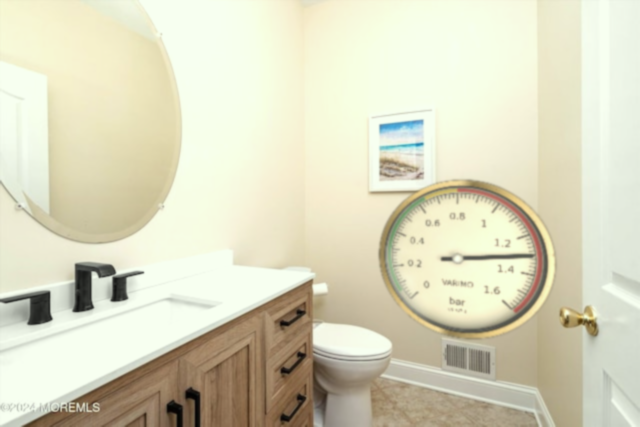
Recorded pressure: 1.3 bar
